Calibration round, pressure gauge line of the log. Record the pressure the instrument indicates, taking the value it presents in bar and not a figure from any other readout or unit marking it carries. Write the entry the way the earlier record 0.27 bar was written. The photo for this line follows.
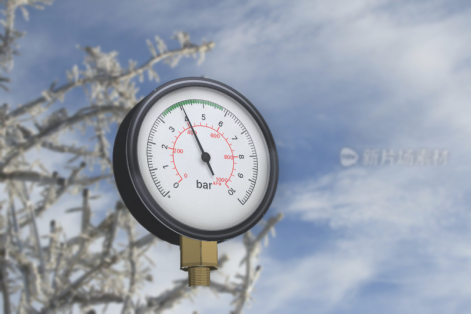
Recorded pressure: 4 bar
